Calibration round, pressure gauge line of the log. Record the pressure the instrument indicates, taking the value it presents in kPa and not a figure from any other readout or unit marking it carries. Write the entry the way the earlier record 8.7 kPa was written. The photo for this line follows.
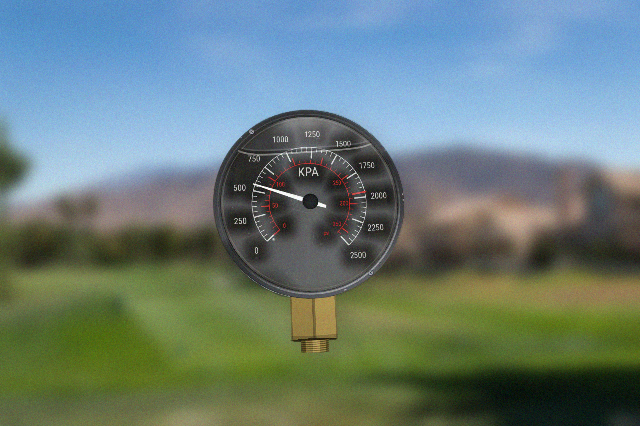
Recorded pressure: 550 kPa
